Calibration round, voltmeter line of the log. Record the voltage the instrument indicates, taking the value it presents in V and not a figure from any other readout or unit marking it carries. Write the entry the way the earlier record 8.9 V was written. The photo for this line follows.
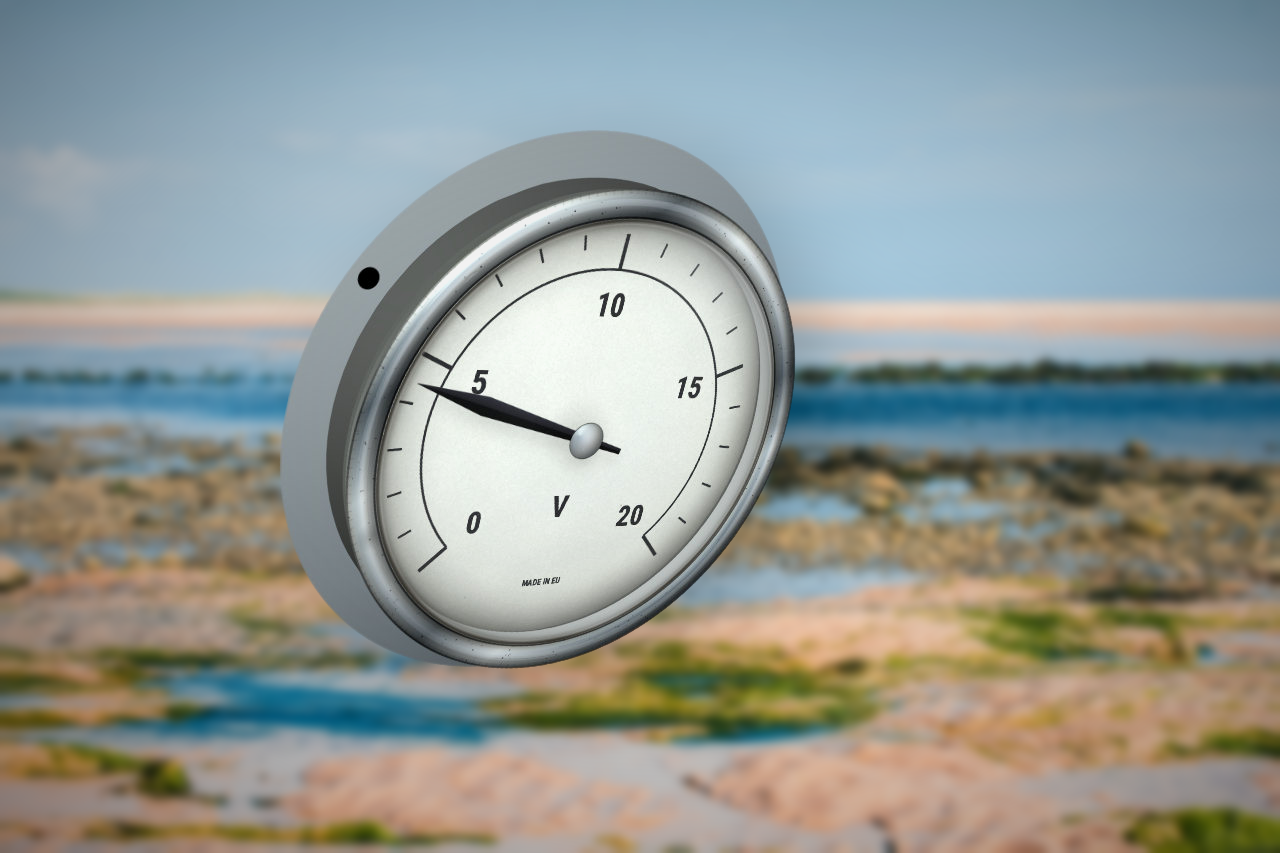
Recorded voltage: 4.5 V
